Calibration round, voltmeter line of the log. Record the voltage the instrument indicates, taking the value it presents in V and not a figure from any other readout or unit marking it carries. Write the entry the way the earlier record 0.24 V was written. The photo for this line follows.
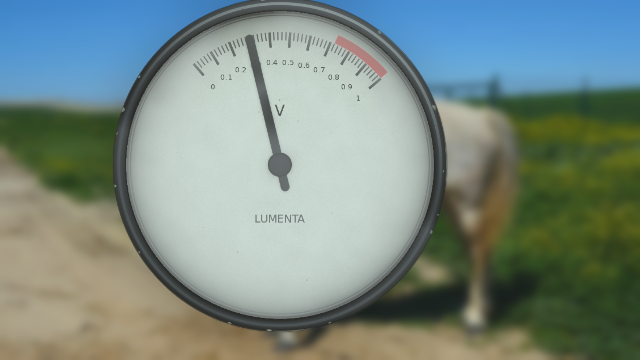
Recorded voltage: 0.3 V
